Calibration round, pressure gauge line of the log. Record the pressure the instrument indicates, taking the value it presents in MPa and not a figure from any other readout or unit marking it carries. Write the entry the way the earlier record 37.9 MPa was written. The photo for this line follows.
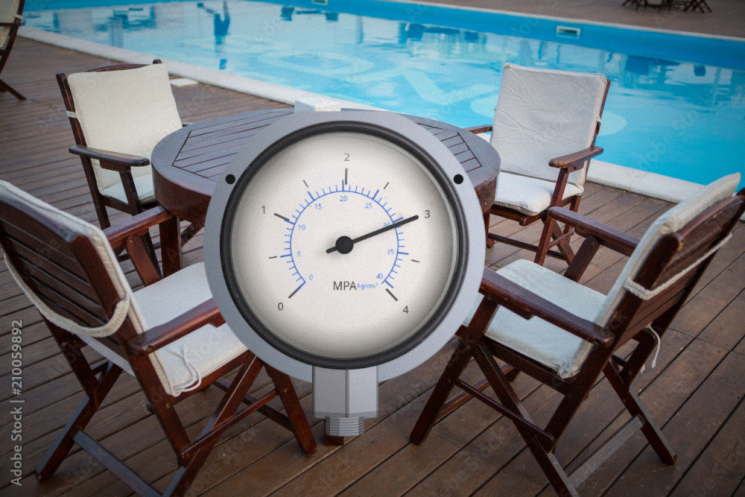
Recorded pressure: 3 MPa
